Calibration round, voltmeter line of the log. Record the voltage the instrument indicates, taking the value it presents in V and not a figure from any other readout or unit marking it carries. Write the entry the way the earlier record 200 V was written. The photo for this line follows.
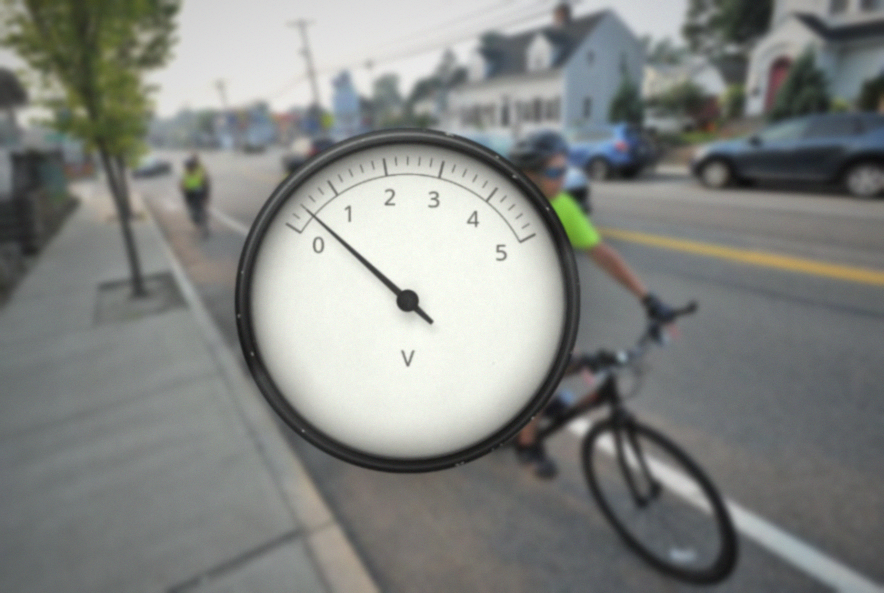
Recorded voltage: 0.4 V
